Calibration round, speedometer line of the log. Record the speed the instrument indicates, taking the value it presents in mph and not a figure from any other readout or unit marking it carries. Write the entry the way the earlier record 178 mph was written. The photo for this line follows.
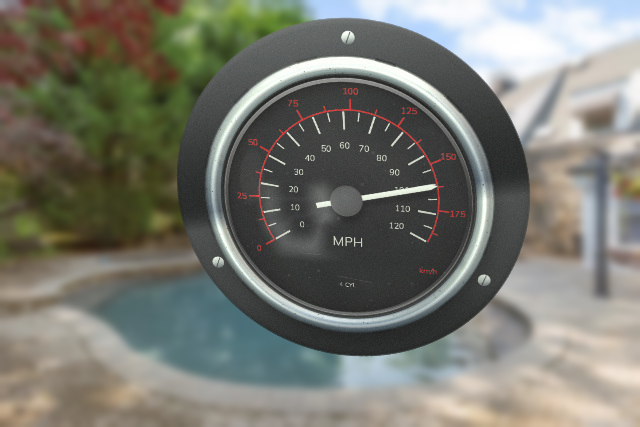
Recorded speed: 100 mph
